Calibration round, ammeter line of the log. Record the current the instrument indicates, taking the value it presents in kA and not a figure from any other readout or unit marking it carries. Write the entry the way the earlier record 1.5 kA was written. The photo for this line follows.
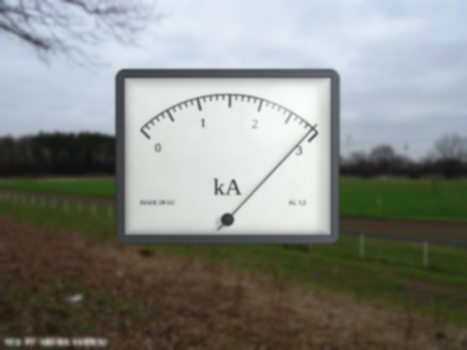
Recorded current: 2.9 kA
